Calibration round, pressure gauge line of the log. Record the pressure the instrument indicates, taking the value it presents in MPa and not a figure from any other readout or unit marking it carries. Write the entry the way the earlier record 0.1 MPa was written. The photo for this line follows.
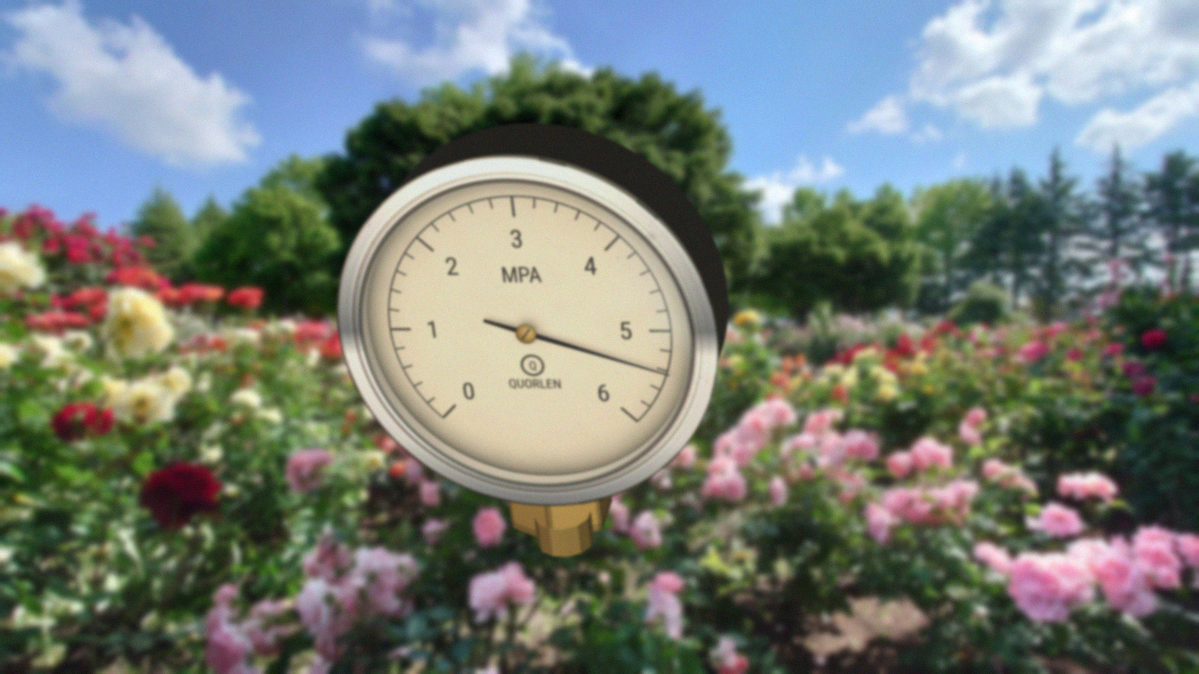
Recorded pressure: 5.4 MPa
